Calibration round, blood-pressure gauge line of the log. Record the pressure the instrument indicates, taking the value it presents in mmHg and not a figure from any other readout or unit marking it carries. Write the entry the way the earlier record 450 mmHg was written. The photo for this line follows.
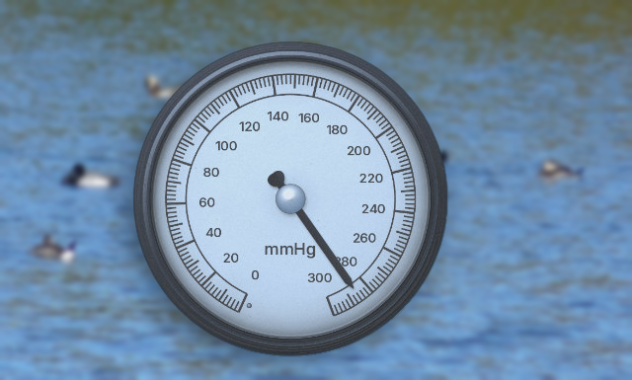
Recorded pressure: 286 mmHg
